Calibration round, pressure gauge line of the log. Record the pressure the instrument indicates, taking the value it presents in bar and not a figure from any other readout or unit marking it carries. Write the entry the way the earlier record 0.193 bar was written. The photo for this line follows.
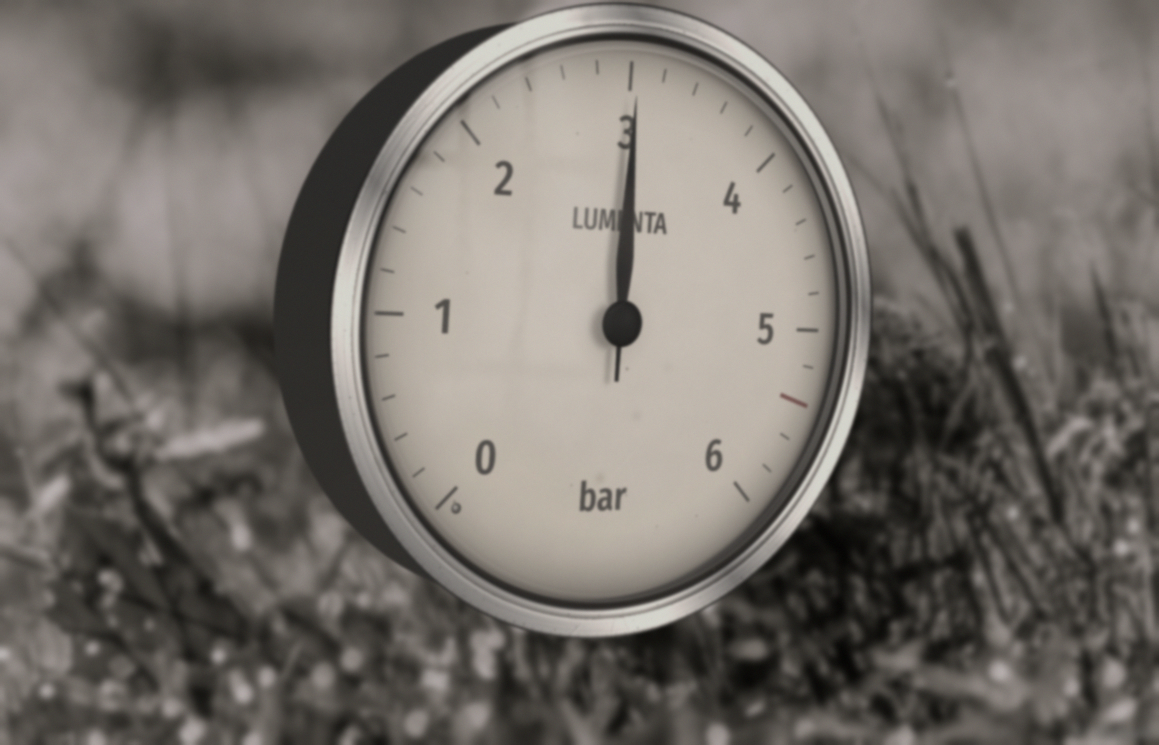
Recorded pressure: 3 bar
